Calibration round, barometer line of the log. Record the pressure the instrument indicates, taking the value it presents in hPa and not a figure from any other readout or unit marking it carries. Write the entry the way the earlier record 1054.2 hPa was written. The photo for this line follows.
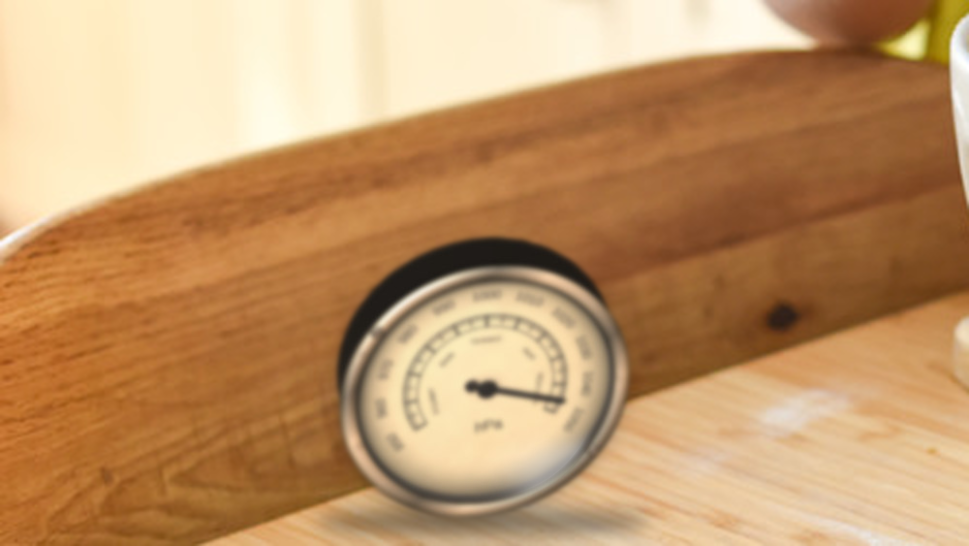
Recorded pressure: 1045 hPa
